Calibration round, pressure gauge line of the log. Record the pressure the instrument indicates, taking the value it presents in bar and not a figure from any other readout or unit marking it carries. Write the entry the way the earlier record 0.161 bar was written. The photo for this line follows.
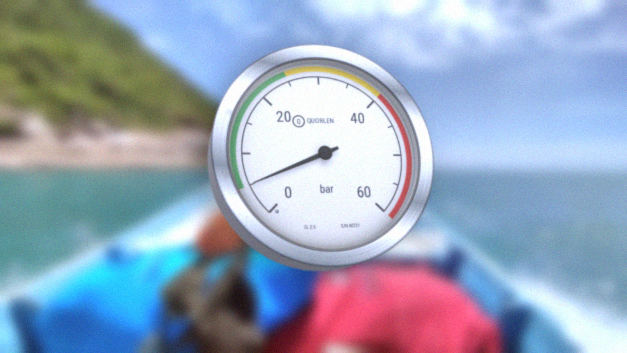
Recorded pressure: 5 bar
